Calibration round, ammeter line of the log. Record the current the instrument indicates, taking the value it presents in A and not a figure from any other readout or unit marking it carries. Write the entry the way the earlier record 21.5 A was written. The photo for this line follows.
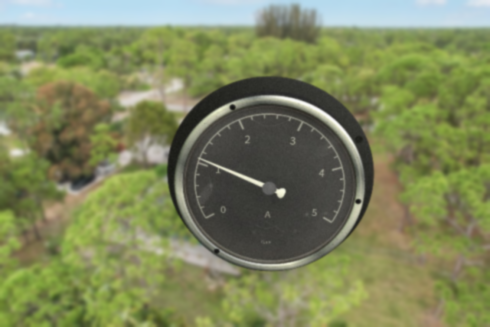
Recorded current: 1.1 A
